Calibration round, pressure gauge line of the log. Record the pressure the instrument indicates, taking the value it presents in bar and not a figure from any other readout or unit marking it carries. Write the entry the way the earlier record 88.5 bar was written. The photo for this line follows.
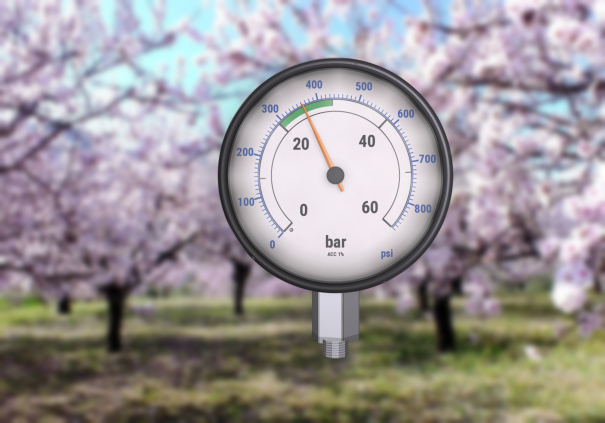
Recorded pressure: 25 bar
